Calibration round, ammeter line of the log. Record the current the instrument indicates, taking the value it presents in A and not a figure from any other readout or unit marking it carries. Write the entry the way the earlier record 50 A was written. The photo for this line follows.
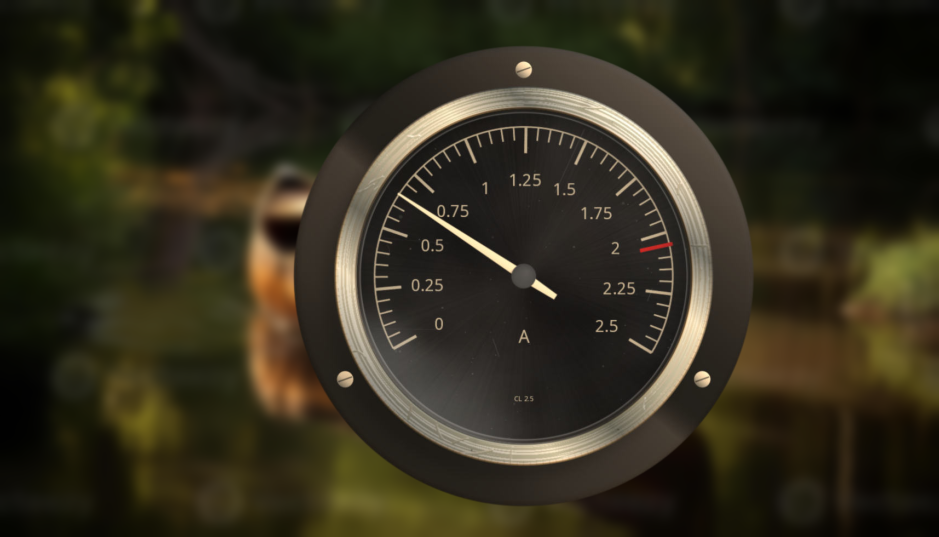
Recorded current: 0.65 A
